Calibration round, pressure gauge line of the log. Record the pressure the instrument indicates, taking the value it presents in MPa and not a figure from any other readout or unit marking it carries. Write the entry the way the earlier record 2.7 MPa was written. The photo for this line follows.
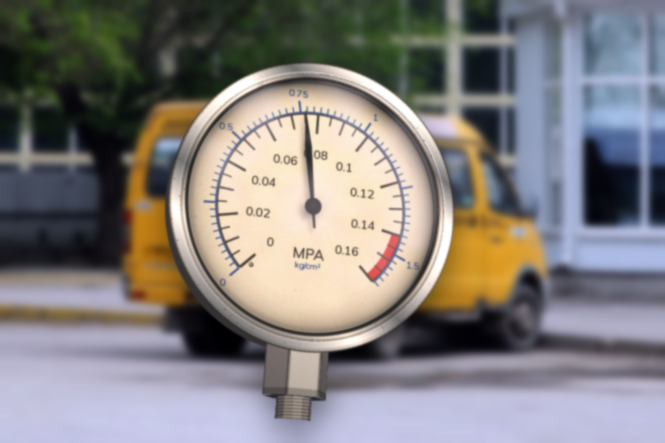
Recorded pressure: 0.075 MPa
